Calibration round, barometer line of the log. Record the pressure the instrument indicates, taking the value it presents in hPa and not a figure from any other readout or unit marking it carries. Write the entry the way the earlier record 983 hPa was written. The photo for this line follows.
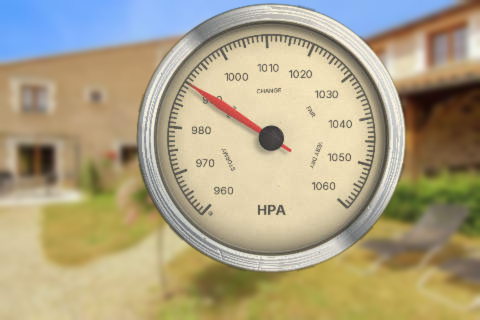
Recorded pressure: 990 hPa
